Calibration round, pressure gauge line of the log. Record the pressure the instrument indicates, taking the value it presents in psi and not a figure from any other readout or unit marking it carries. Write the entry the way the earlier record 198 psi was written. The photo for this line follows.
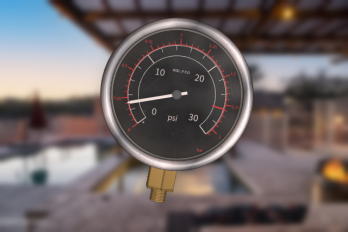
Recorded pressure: 3 psi
